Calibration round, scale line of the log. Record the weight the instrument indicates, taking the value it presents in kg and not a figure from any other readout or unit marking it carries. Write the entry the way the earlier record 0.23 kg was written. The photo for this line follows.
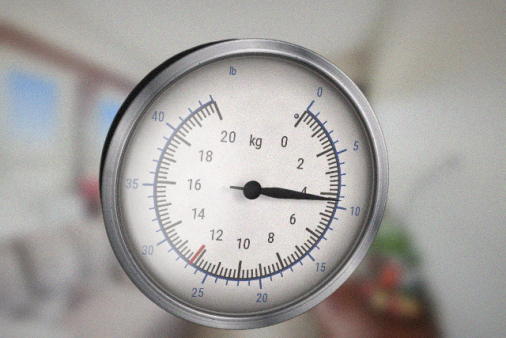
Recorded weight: 4.2 kg
